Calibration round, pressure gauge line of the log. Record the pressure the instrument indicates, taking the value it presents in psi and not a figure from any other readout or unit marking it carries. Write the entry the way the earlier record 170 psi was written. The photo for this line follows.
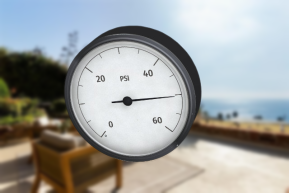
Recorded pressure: 50 psi
